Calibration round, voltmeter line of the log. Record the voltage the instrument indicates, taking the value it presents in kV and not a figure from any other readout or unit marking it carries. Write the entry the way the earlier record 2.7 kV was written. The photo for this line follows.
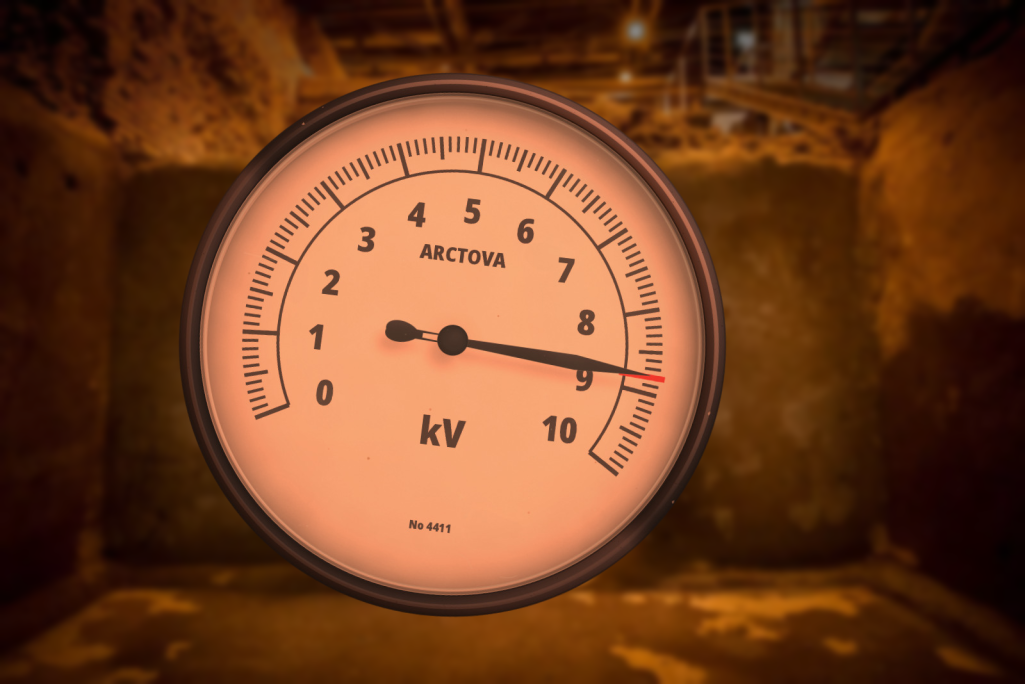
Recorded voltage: 8.8 kV
